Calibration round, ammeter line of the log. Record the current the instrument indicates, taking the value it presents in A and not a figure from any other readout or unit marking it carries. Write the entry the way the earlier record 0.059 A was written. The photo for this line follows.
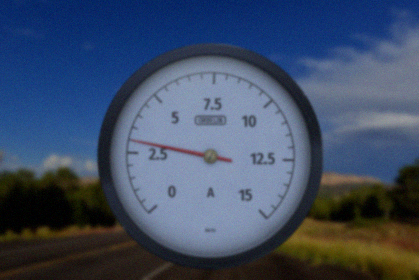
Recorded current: 3 A
